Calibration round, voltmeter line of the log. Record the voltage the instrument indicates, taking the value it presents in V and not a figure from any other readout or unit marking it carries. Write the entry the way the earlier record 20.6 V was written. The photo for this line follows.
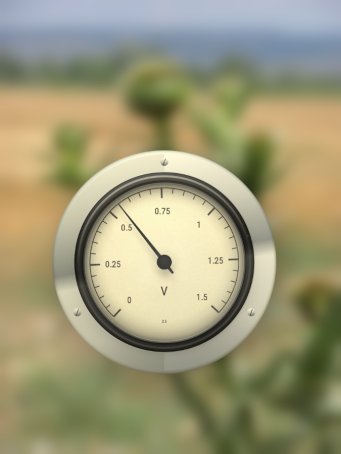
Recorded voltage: 0.55 V
